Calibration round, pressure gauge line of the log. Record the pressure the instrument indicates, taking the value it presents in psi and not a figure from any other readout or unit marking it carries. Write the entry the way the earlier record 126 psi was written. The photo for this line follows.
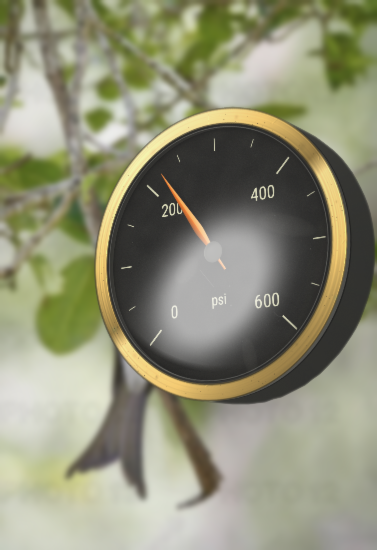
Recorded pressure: 225 psi
